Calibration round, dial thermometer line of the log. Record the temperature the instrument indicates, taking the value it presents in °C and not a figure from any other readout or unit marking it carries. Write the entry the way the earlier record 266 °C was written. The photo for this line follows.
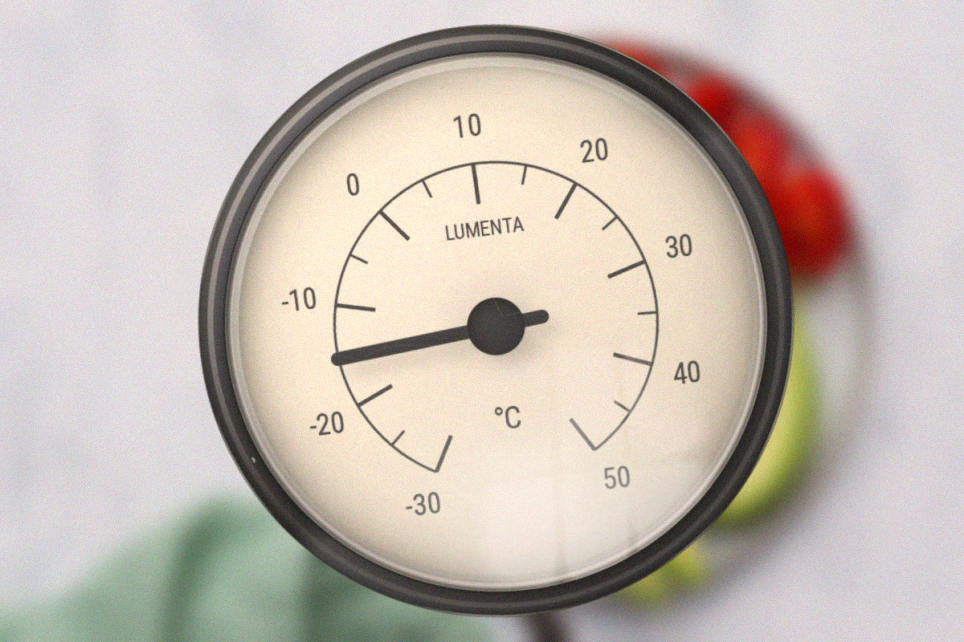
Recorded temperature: -15 °C
